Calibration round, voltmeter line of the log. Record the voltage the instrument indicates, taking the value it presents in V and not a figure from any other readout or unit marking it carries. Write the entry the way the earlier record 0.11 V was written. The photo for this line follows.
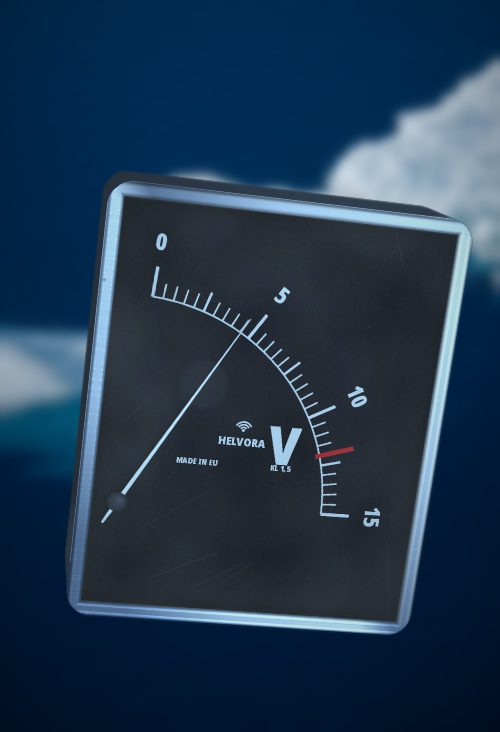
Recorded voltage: 4.5 V
